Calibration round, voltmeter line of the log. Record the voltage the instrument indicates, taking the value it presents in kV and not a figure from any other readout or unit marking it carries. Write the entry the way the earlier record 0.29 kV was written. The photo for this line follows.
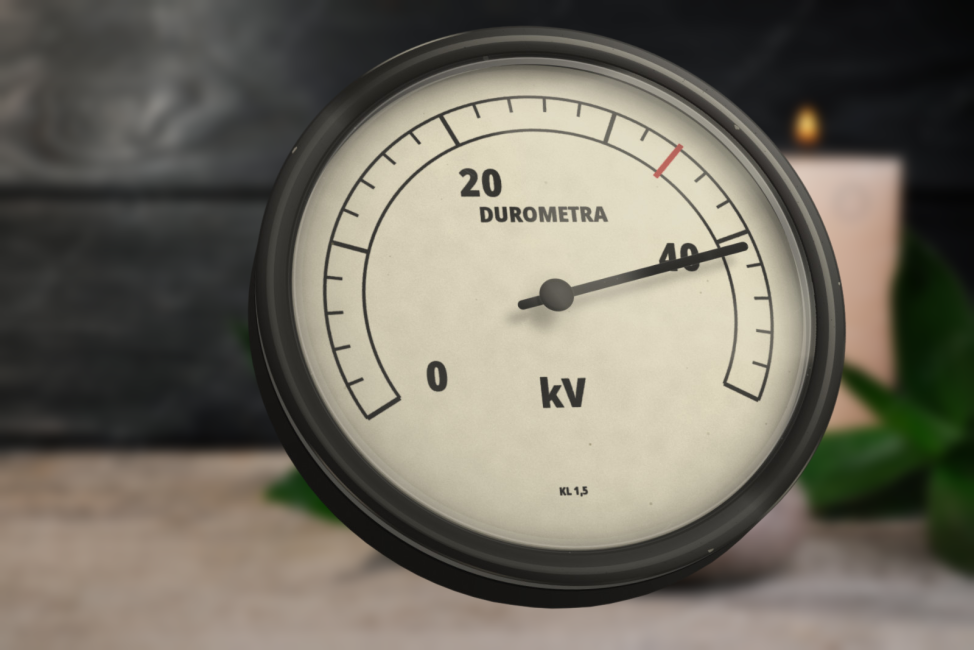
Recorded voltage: 41 kV
